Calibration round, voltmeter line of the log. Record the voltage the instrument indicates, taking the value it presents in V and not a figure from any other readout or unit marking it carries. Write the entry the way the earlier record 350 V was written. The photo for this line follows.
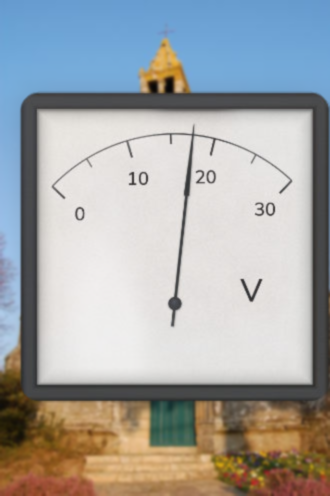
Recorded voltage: 17.5 V
